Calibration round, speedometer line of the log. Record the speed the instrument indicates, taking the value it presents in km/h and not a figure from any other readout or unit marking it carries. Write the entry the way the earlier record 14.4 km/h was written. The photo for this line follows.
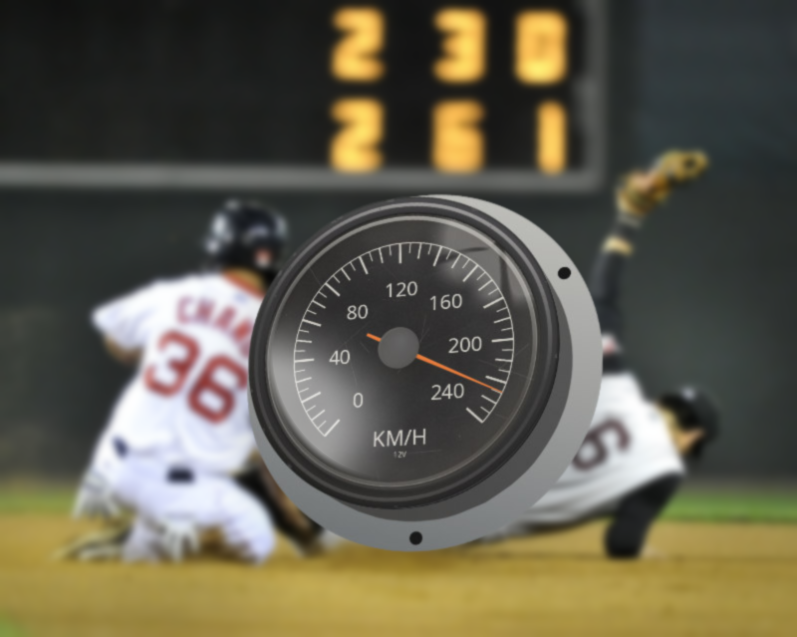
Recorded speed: 225 km/h
